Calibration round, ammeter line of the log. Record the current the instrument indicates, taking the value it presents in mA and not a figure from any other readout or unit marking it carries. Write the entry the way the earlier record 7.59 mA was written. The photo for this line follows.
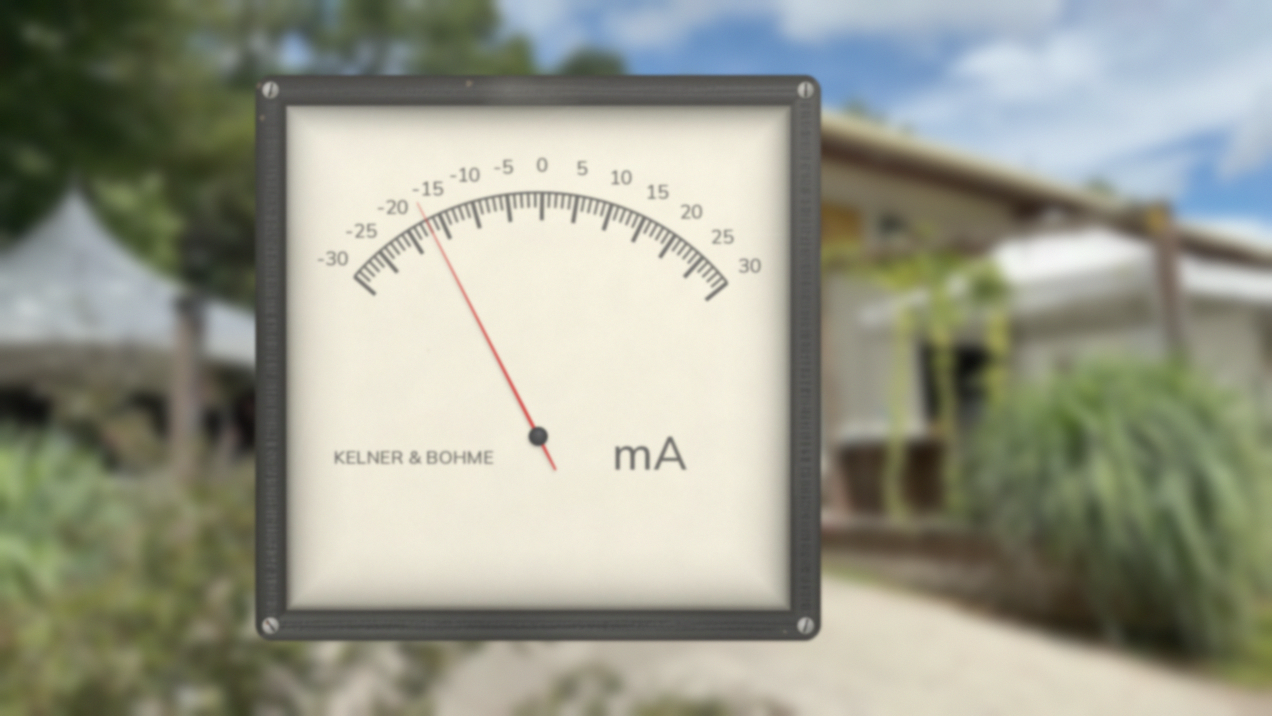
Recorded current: -17 mA
